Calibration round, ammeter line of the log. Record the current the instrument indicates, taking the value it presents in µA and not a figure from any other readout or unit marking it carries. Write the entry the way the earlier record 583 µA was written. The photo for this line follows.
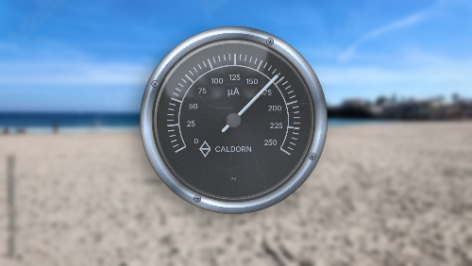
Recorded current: 170 µA
